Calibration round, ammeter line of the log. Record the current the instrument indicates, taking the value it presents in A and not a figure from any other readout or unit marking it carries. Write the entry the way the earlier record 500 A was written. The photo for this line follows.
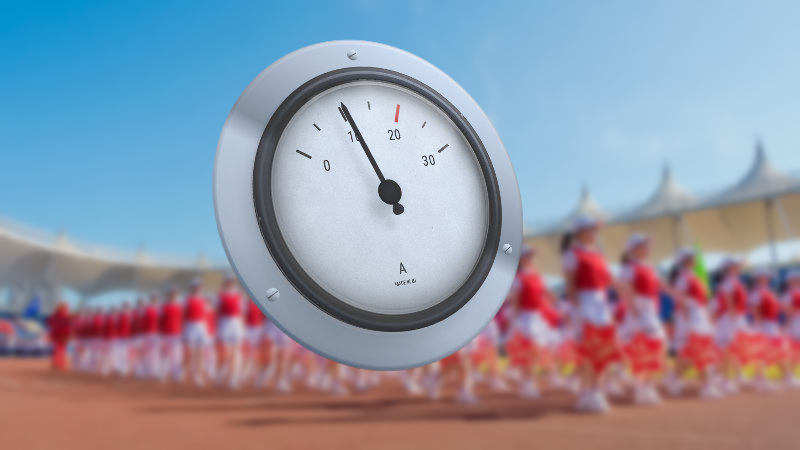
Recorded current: 10 A
